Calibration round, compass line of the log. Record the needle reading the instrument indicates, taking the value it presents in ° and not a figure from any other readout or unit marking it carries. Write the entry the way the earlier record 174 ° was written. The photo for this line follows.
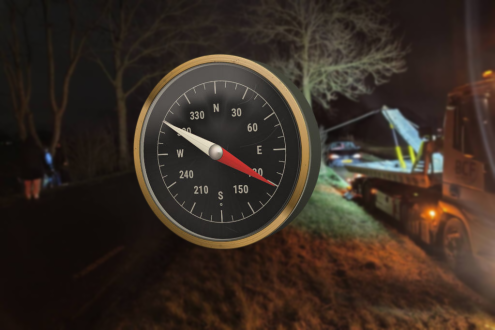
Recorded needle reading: 120 °
